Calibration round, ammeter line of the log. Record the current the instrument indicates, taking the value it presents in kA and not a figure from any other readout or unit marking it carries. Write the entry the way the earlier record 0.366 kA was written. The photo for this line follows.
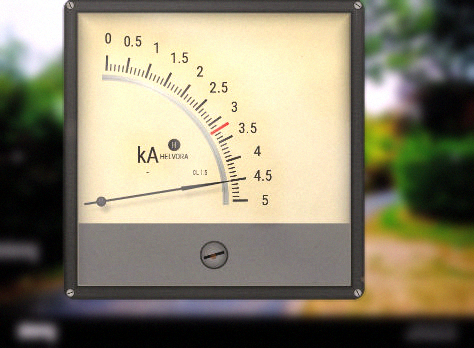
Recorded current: 4.5 kA
